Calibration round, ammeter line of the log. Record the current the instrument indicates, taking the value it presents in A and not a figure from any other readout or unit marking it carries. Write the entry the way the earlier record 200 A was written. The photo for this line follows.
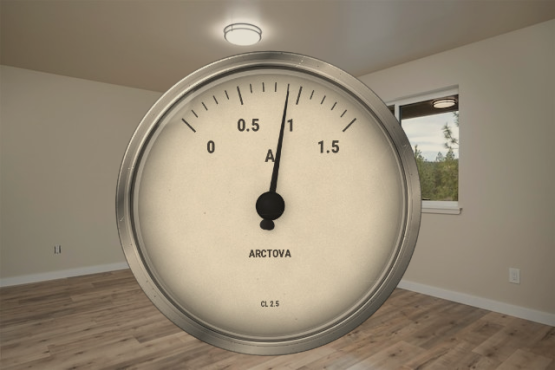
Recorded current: 0.9 A
